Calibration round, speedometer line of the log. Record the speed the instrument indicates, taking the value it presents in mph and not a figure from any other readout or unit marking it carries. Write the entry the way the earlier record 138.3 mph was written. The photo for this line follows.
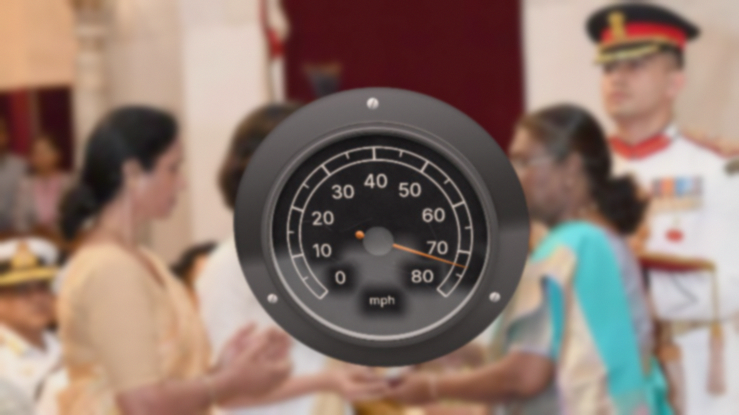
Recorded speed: 72.5 mph
